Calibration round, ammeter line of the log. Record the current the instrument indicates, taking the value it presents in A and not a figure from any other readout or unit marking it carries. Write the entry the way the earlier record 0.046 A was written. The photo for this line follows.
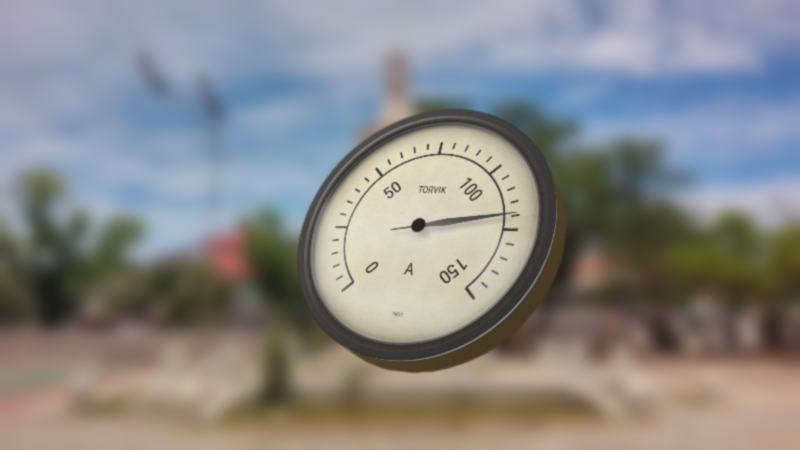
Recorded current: 120 A
